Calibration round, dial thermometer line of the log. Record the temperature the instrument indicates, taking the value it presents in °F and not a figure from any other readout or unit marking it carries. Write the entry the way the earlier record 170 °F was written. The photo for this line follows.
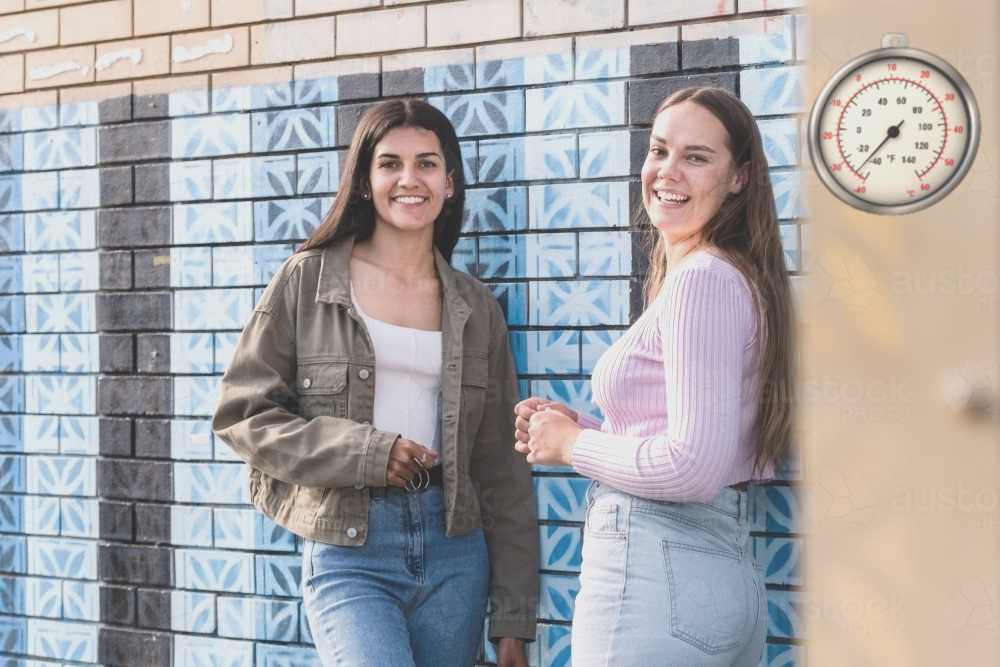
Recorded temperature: -32 °F
